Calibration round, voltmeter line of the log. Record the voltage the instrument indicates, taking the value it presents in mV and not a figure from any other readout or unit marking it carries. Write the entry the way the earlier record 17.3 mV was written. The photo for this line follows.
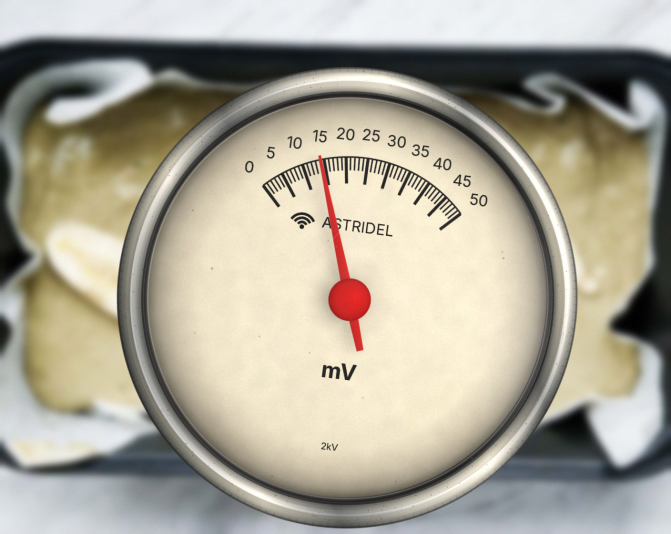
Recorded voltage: 14 mV
